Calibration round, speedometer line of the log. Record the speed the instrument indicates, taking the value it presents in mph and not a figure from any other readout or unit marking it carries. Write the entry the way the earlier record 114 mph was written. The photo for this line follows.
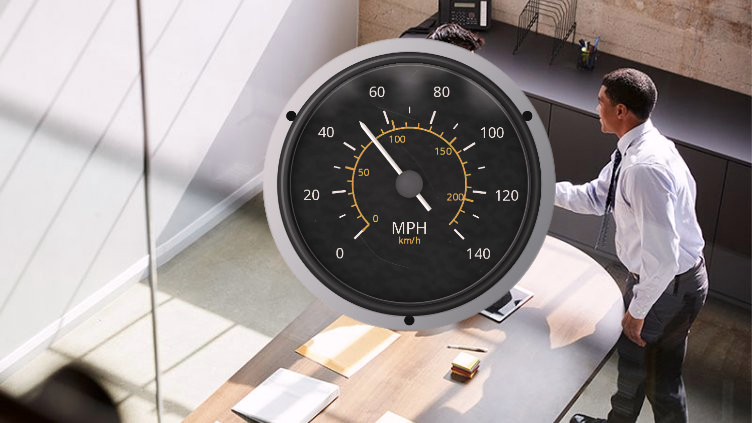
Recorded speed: 50 mph
